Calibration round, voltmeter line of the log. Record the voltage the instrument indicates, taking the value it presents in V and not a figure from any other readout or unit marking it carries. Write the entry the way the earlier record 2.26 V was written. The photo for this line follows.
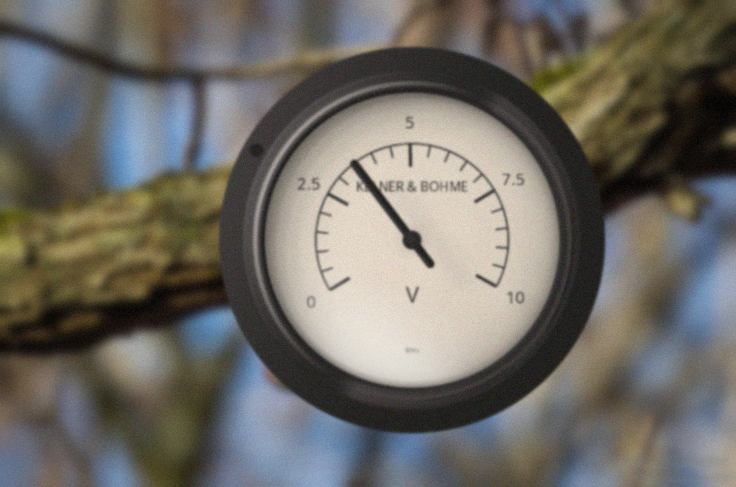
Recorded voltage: 3.5 V
